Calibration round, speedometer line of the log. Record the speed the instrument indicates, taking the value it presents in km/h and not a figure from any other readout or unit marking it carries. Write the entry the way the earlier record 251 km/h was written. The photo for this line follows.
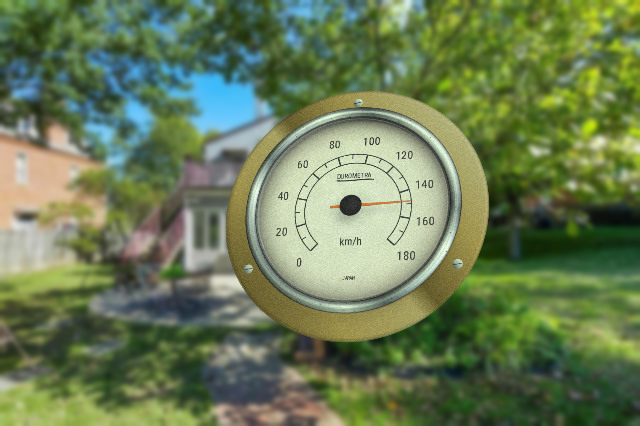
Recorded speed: 150 km/h
